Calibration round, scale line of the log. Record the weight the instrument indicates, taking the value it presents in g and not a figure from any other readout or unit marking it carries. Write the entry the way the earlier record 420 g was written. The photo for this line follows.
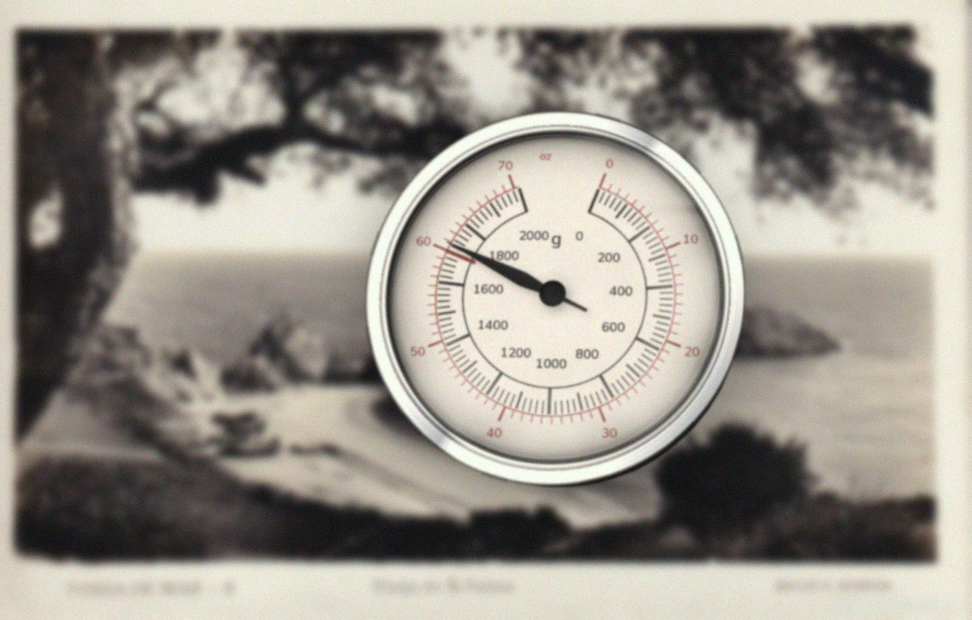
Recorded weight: 1720 g
